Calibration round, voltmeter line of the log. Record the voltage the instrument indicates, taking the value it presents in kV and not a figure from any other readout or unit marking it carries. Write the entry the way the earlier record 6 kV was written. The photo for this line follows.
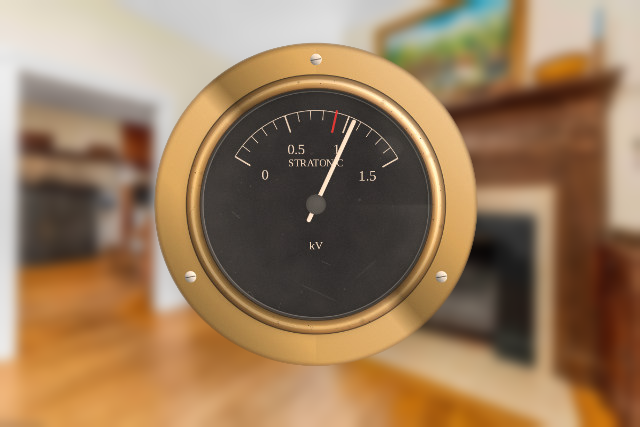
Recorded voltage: 1.05 kV
